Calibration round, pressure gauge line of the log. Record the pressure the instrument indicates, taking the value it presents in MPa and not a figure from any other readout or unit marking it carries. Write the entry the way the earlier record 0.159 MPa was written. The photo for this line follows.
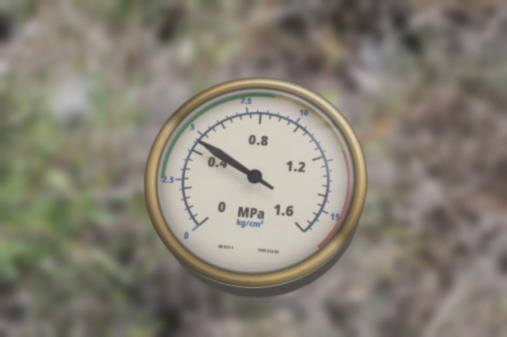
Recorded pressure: 0.45 MPa
